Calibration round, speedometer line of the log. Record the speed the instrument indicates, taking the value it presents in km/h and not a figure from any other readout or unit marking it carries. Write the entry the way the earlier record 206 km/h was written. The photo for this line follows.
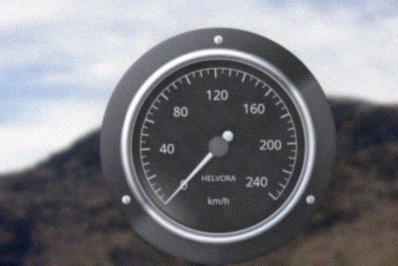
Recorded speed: 0 km/h
